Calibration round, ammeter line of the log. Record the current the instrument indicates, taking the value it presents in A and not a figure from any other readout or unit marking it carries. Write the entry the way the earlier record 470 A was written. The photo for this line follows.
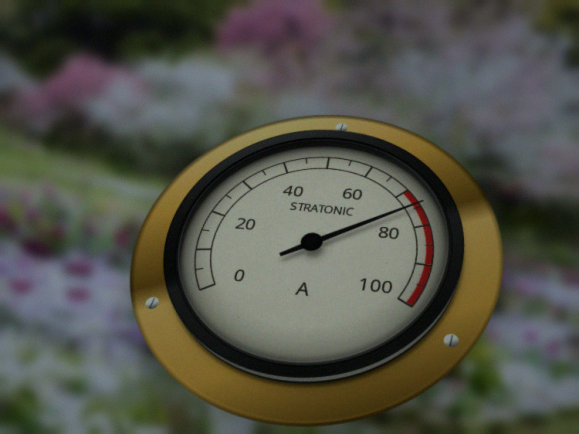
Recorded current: 75 A
